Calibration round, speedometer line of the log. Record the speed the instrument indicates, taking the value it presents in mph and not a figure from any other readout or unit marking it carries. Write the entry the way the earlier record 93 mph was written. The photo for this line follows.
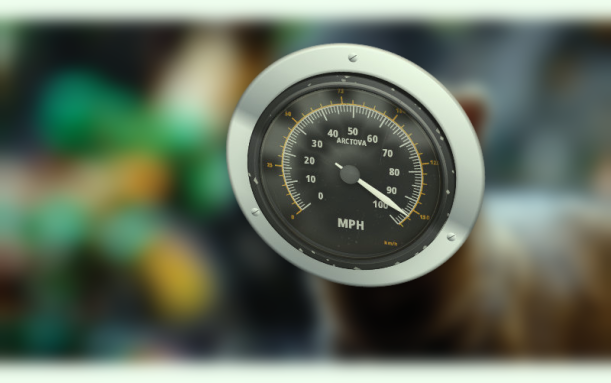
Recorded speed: 95 mph
